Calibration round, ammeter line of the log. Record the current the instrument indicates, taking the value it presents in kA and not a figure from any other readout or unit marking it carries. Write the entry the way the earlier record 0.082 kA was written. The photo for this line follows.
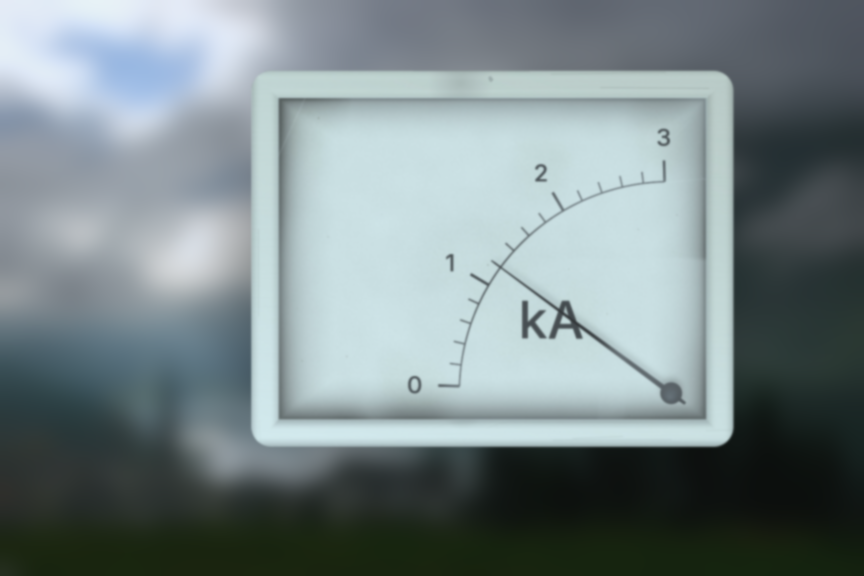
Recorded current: 1.2 kA
